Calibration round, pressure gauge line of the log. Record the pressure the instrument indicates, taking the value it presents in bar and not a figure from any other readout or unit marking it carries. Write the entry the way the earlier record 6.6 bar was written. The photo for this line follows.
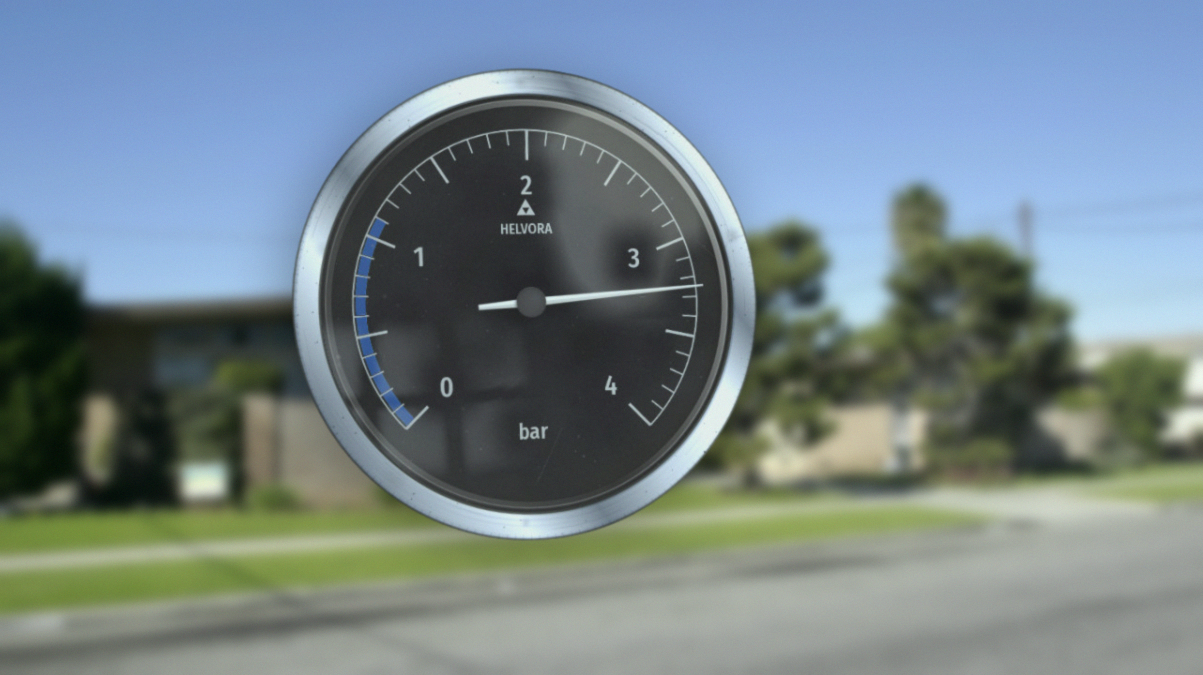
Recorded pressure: 3.25 bar
